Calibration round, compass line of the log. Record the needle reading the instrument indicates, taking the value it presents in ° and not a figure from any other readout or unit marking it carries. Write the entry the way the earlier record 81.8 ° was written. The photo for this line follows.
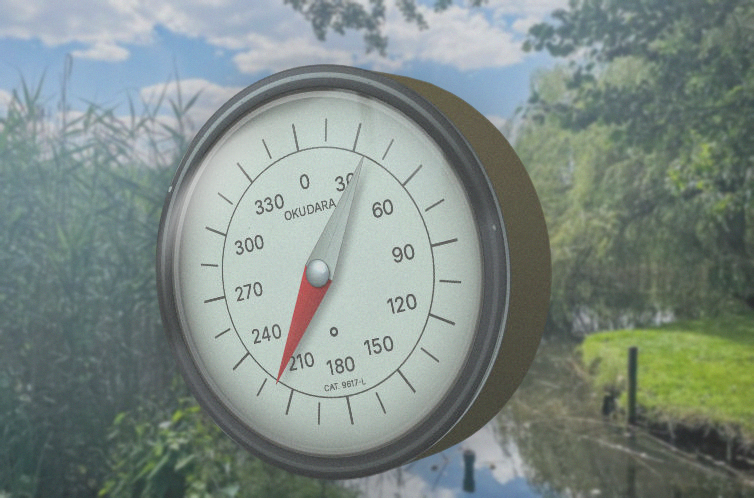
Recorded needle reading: 217.5 °
